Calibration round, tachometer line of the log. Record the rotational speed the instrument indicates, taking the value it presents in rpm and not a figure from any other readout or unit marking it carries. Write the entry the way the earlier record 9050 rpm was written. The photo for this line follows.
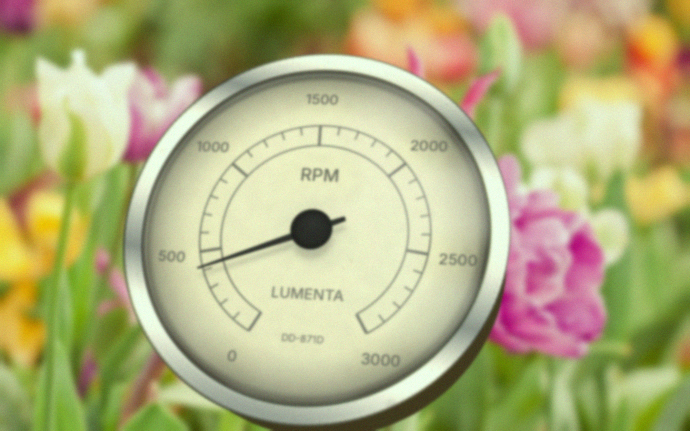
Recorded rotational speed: 400 rpm
